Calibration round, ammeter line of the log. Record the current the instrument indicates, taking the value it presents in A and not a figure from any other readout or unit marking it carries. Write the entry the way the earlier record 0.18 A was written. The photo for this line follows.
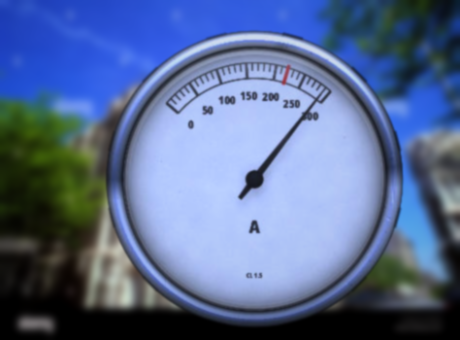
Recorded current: 290 A
